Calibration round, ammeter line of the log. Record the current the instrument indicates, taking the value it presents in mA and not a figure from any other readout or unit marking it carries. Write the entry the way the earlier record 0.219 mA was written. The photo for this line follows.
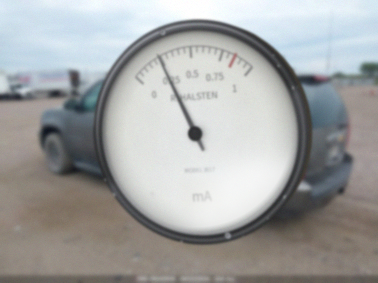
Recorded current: 0.25 mA
